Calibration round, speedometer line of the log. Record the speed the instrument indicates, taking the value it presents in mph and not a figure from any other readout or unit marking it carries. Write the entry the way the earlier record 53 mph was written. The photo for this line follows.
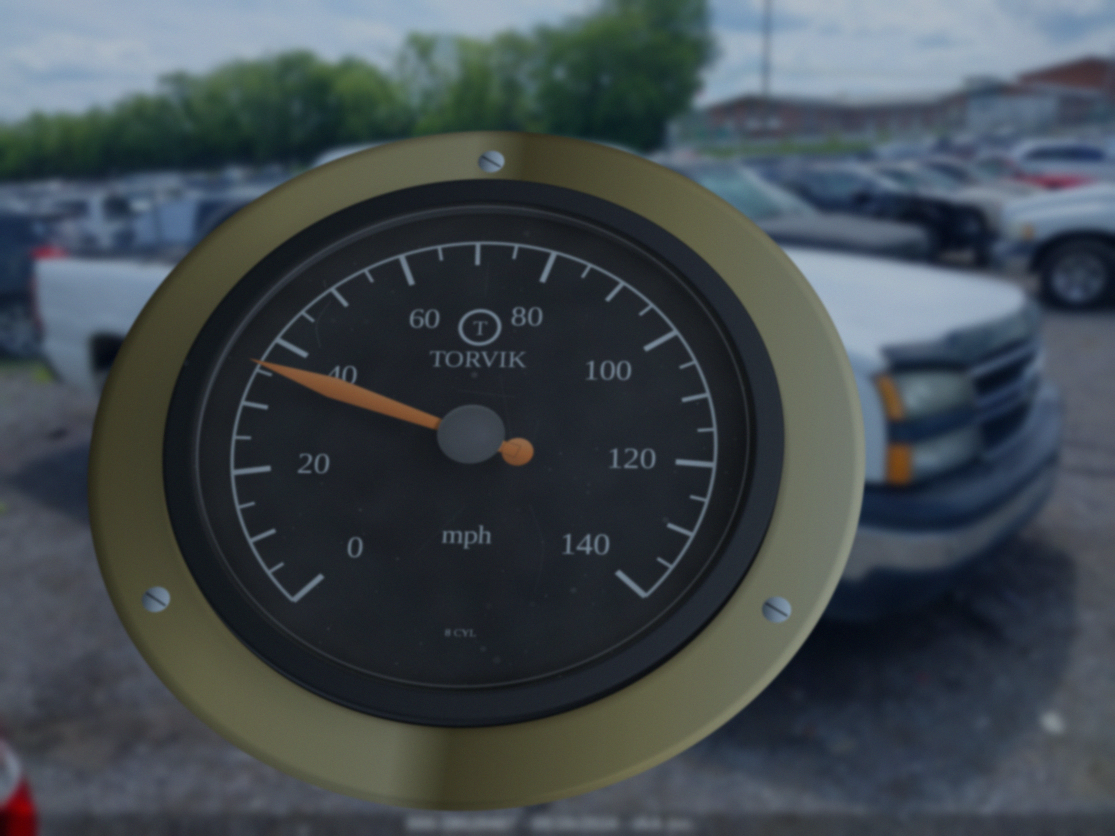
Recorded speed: 35 mph
